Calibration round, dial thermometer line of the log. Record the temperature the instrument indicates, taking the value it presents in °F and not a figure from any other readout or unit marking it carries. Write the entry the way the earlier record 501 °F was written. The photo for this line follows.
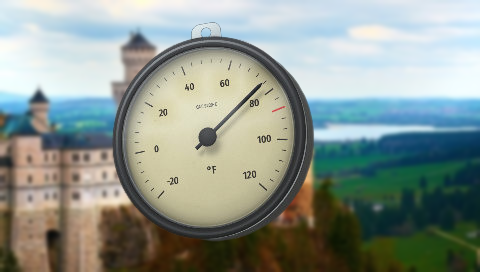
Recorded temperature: 76 °F
